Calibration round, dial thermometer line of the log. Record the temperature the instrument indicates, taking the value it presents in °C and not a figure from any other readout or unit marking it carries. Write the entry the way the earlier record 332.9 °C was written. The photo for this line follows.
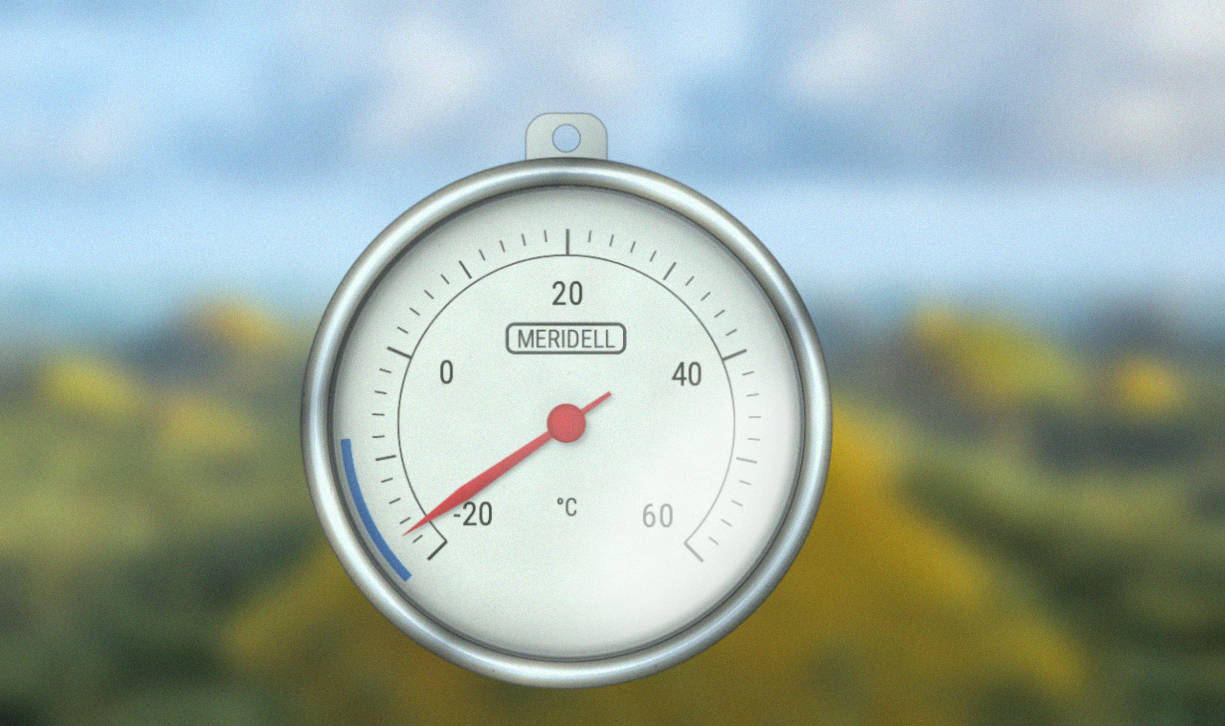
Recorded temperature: -17 °C
